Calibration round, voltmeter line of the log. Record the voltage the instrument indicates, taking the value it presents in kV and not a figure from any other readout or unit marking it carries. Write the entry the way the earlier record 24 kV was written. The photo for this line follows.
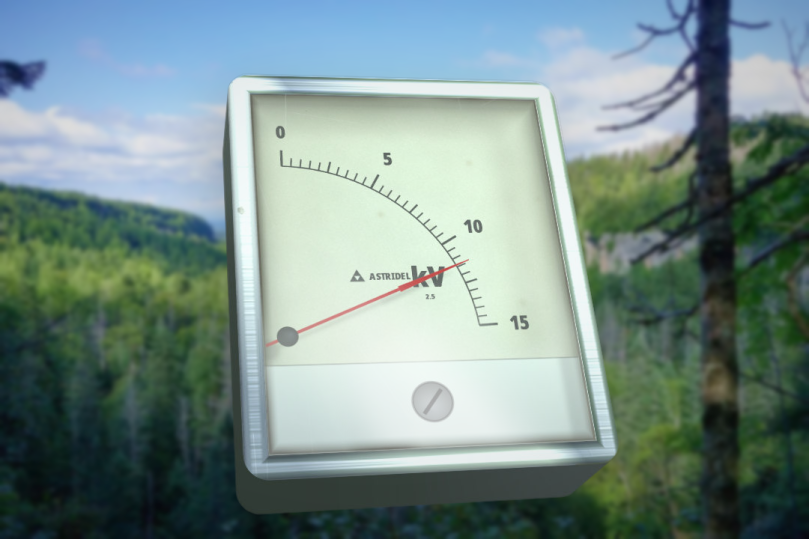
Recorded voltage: 11.5 kV
